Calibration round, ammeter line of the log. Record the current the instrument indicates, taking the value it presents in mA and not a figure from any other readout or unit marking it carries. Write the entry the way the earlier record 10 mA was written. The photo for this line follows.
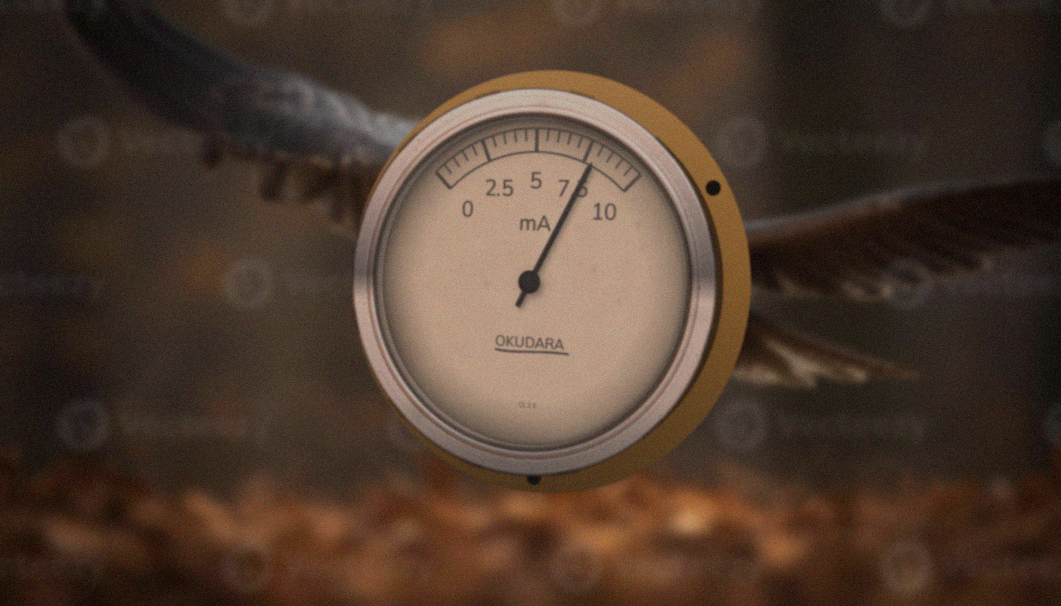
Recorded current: 8 mA
